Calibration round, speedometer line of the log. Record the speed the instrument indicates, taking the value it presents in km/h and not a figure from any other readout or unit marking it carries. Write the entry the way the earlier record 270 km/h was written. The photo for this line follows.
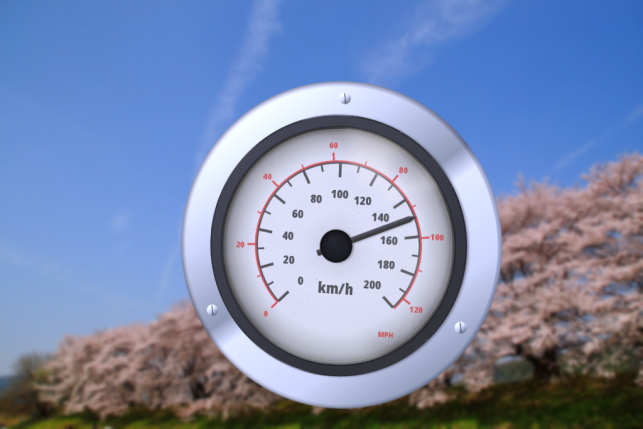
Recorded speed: 150 km/h
